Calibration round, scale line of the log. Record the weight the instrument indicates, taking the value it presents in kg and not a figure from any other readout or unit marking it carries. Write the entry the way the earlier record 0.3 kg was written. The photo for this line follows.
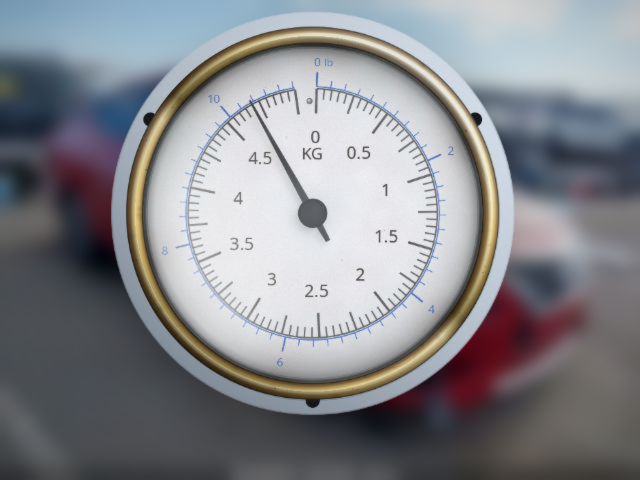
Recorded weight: 4.7 kg
